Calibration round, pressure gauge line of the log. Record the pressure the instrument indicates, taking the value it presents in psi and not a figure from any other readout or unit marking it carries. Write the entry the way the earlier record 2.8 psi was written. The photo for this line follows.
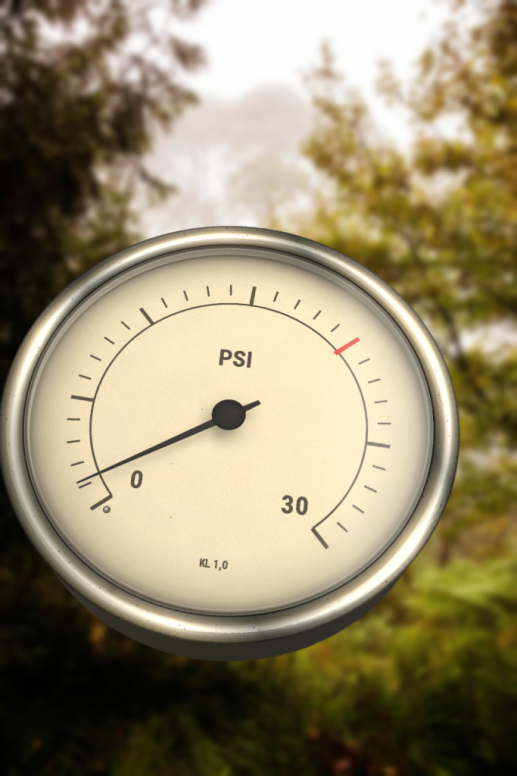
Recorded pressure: 1 psi
